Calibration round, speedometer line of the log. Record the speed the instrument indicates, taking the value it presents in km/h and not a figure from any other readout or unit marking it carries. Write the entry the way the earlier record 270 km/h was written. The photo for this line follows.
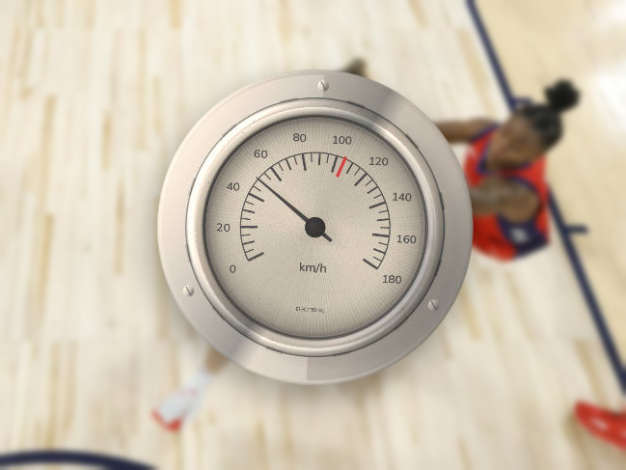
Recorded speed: 50 km/h
